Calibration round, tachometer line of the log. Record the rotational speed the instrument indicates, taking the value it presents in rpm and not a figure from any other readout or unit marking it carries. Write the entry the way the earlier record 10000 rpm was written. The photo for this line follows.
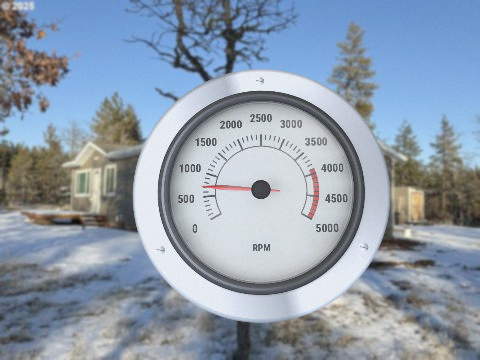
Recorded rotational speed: 700 rpm
